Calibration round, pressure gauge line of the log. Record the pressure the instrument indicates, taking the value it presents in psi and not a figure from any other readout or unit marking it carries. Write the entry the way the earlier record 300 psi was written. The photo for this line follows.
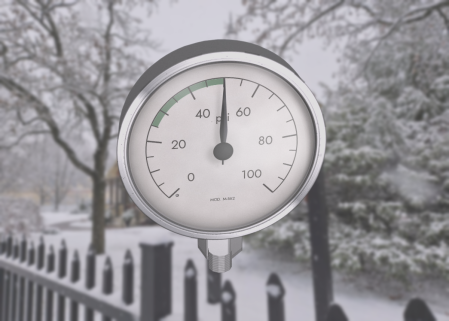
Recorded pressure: 50 psi
